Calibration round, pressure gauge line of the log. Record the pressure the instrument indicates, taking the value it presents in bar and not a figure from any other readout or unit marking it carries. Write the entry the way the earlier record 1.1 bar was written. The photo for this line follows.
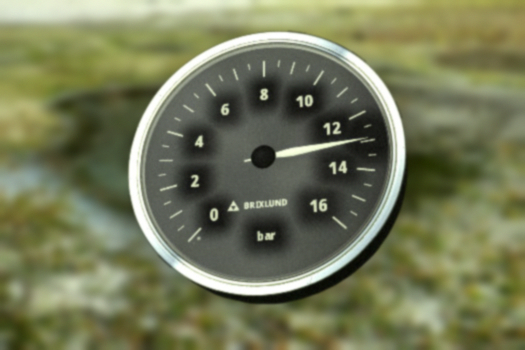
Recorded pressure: 13 bar
